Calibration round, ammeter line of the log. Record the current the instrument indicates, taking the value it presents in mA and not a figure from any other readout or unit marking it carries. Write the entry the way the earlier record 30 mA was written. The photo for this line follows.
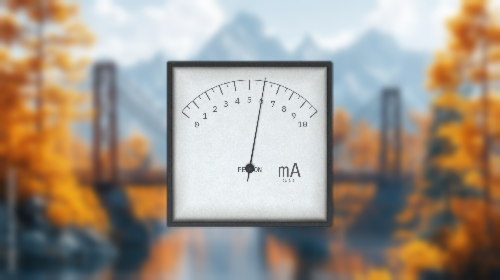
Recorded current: 6 mA
